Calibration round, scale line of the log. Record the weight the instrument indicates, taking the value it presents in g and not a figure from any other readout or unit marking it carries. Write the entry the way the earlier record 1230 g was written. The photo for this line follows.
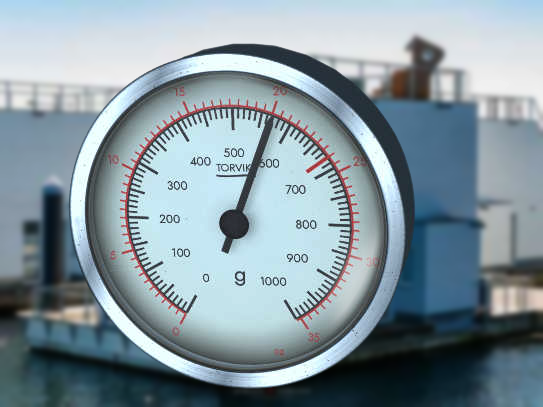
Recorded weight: 570 g
